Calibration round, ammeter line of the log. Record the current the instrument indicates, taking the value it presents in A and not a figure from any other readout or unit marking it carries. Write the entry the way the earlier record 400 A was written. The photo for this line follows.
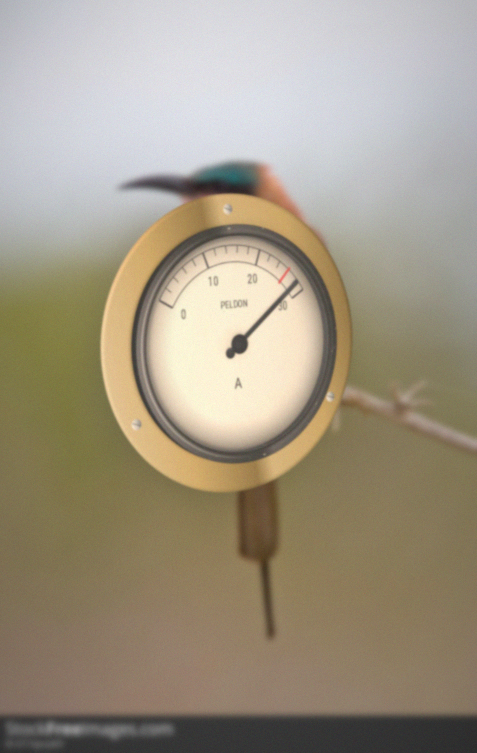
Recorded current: 28 A
